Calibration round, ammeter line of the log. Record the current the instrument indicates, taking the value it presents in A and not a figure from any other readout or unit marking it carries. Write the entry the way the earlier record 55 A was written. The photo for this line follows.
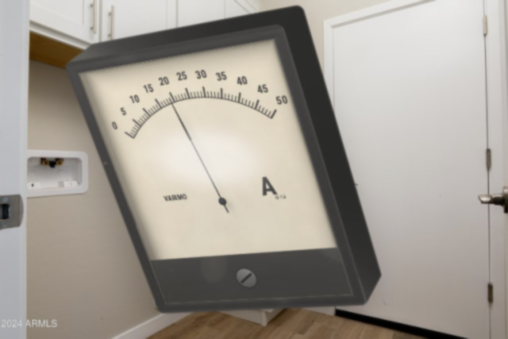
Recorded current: 20 A
